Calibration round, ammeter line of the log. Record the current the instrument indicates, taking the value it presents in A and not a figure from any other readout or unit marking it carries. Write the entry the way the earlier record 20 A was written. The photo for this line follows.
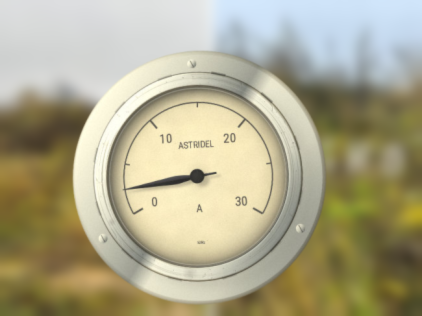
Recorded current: 2.5 A
